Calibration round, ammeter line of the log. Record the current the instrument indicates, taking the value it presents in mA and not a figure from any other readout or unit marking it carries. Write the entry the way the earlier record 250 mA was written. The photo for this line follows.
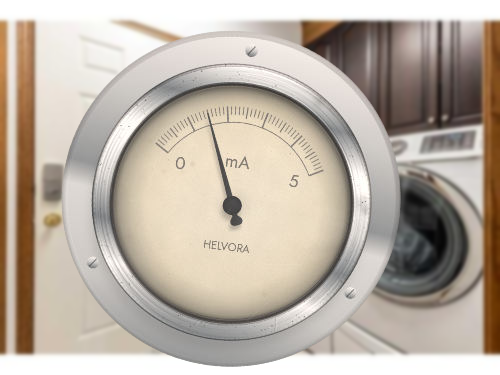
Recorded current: 1.5 mA
